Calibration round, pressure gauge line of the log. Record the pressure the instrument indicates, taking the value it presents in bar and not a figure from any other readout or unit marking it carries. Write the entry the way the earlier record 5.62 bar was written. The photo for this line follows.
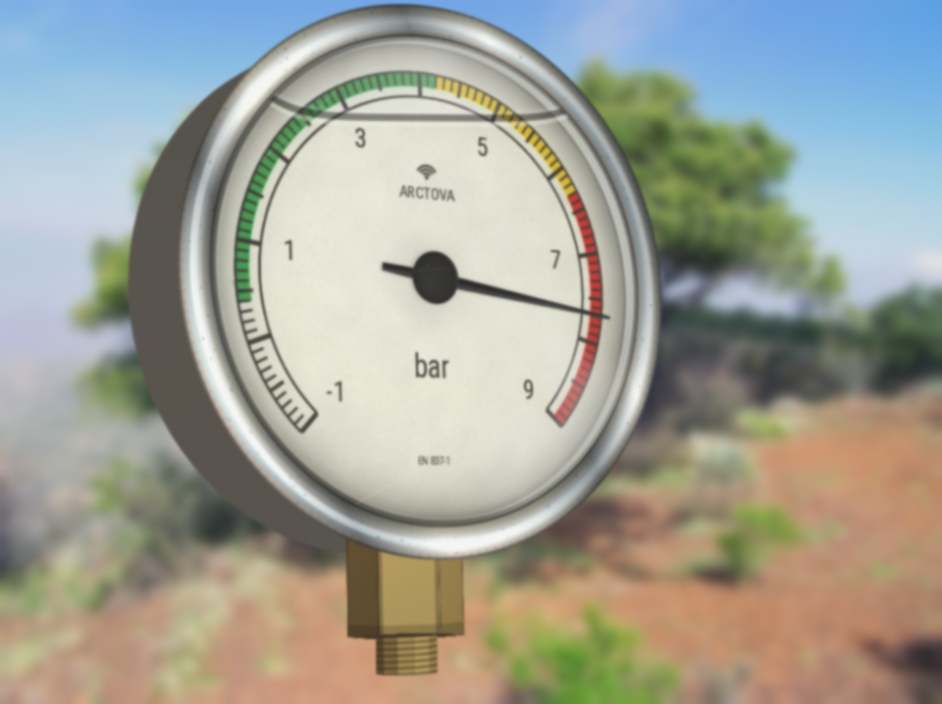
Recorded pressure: 7.7 bar
